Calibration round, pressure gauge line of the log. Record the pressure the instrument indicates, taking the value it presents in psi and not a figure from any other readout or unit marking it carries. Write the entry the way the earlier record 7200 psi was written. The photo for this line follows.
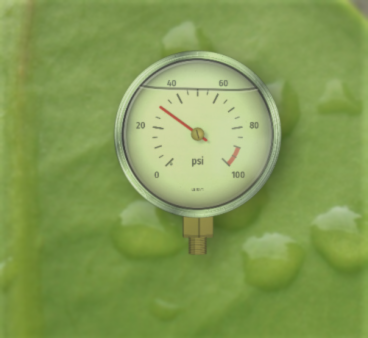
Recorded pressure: 30 psi
